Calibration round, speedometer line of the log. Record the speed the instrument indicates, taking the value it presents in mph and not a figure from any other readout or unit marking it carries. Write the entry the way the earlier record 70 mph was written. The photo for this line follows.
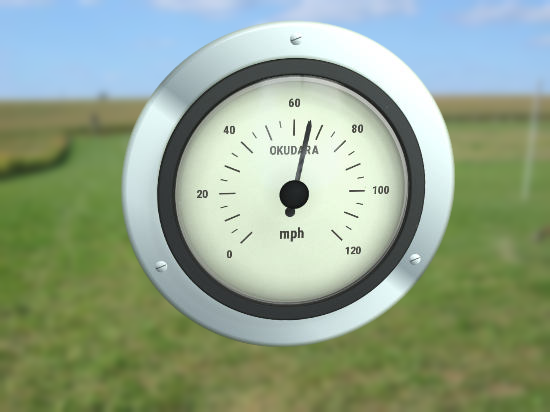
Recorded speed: 65 mph
